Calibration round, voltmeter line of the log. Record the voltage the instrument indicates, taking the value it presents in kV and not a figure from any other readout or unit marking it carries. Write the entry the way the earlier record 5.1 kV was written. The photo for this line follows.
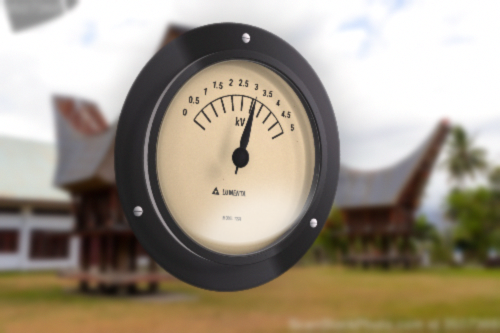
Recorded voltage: 3 kV
